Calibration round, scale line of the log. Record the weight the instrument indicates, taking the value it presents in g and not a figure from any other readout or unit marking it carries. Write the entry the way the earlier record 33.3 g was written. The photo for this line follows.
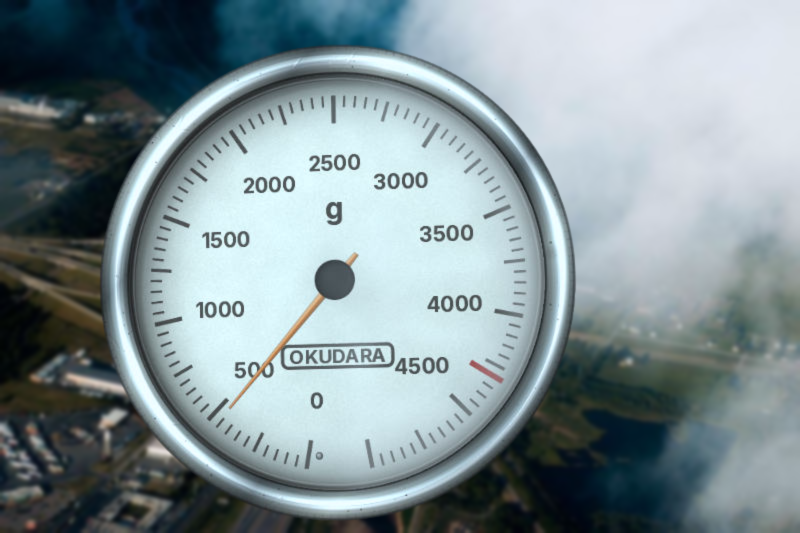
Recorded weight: 450 g
